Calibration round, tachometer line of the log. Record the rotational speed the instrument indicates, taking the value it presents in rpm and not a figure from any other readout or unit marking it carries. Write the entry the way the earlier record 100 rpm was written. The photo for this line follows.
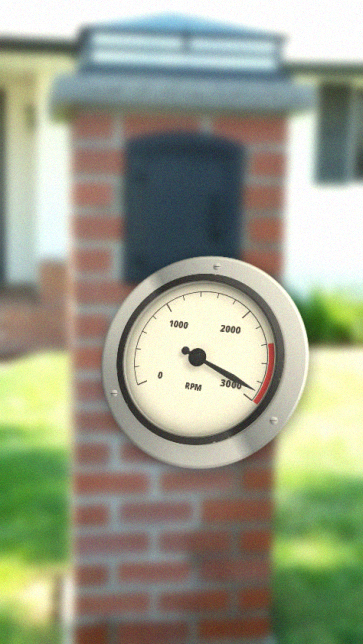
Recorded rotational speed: 2900 rpm
